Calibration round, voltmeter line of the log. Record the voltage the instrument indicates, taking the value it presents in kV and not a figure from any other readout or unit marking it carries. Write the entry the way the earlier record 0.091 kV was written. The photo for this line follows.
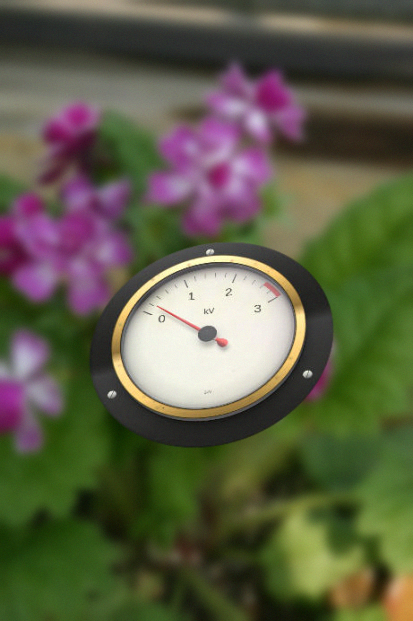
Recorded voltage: 0.2 kV
